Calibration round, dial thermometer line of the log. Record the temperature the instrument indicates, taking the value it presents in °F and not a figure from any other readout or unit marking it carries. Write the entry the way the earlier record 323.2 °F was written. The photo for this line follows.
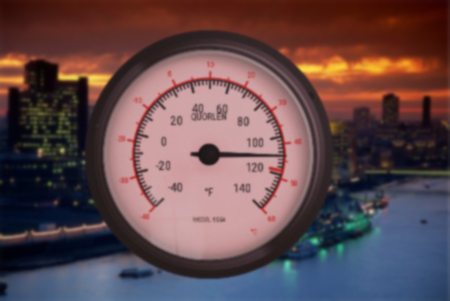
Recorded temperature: 110 °F
